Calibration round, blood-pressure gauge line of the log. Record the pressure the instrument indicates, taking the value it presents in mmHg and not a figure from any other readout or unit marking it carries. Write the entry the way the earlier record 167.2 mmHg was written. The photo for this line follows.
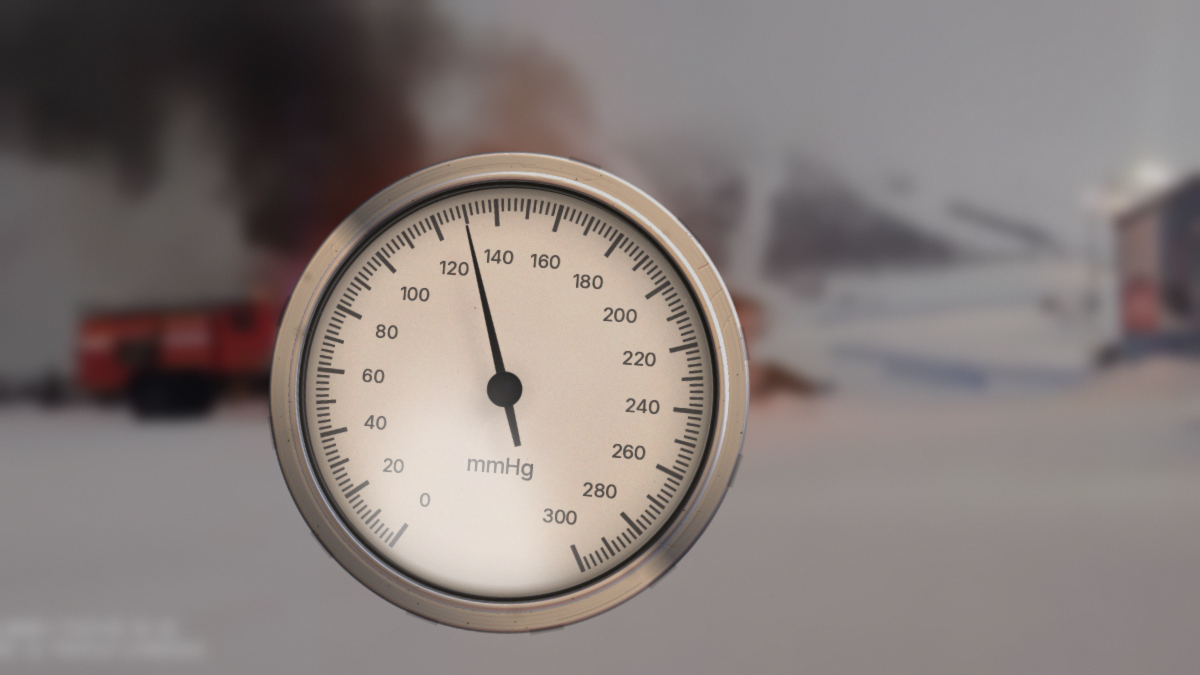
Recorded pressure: 130 mmHg
